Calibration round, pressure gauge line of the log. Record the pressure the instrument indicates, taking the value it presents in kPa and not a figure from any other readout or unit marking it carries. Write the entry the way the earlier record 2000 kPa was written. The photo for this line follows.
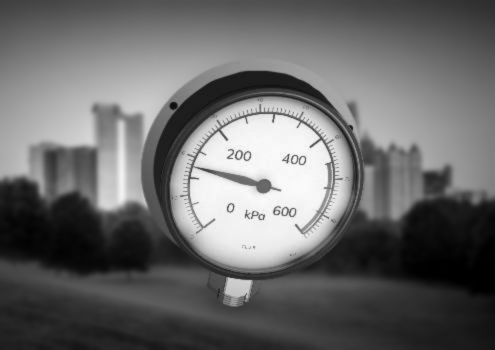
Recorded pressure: 125 kPa
